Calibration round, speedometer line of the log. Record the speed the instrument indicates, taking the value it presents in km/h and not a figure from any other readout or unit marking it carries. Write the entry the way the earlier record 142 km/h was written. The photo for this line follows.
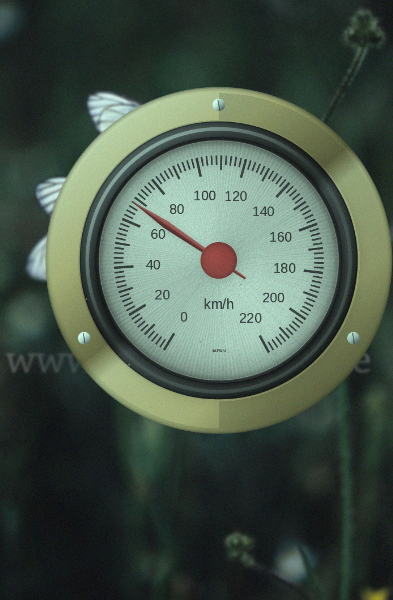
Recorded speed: 68 km/h
